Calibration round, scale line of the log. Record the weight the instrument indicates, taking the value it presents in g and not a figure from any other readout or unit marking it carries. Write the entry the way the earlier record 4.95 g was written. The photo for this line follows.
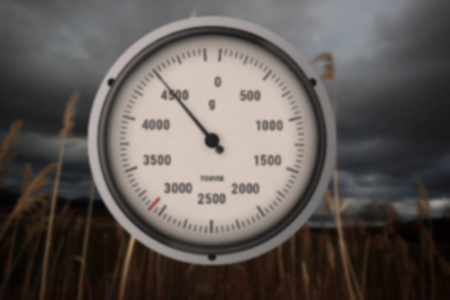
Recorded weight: 4500 g
